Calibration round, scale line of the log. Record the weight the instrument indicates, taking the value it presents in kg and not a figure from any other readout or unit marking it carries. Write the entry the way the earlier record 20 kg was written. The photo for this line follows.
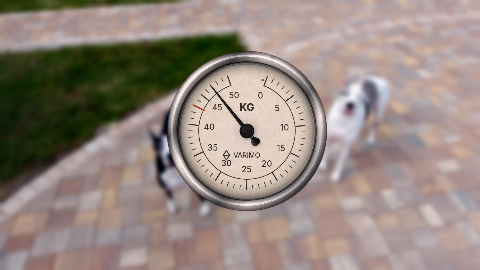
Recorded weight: 47 kg
